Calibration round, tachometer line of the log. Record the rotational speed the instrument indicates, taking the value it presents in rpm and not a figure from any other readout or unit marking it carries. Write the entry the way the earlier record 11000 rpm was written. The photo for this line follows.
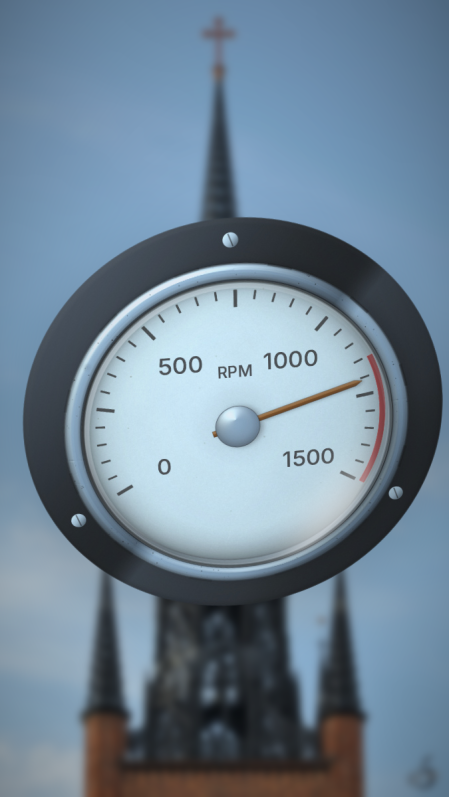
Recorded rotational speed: 1200 rpm
